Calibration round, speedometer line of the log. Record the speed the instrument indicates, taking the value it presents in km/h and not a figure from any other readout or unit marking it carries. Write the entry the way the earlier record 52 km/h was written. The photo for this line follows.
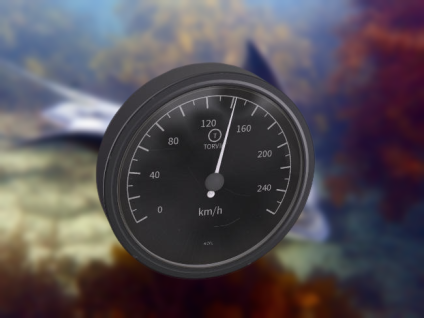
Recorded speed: 140 km/h
